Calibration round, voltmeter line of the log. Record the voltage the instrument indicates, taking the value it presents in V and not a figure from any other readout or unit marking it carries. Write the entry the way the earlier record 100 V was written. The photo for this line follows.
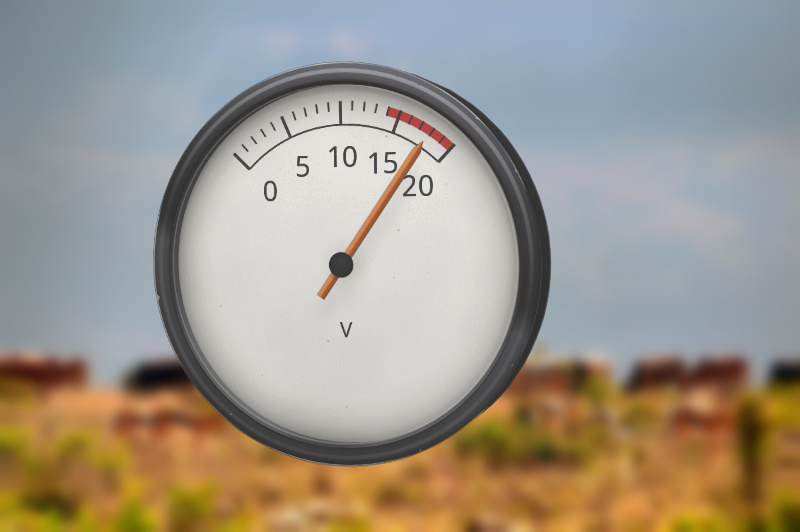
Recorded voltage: 18 V
